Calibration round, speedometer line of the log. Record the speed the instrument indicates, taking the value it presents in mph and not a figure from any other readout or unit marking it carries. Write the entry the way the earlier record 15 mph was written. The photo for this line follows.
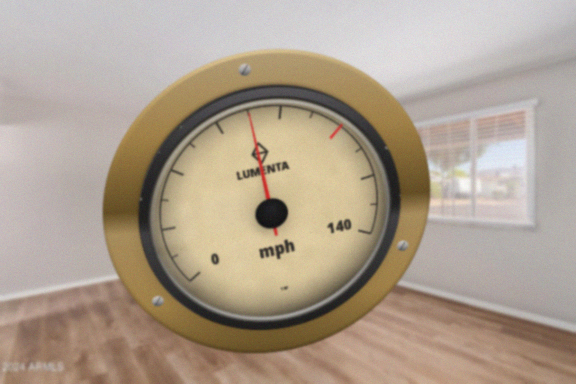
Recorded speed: 70 mph
